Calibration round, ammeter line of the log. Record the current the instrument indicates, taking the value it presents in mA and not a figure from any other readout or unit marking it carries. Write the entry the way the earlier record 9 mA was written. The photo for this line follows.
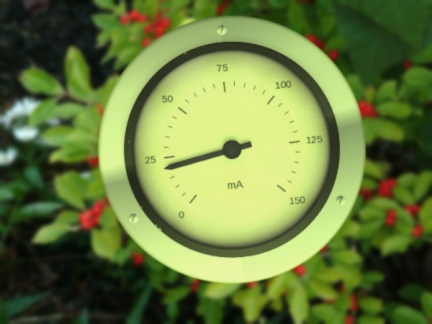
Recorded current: 20 mA
